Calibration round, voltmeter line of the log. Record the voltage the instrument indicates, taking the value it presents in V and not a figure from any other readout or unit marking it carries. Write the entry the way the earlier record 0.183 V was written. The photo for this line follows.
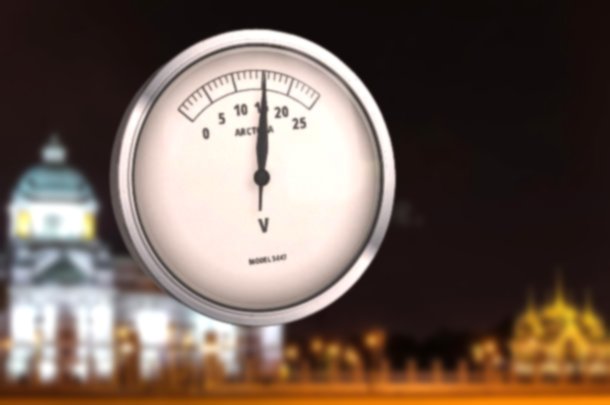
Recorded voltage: 15 V
